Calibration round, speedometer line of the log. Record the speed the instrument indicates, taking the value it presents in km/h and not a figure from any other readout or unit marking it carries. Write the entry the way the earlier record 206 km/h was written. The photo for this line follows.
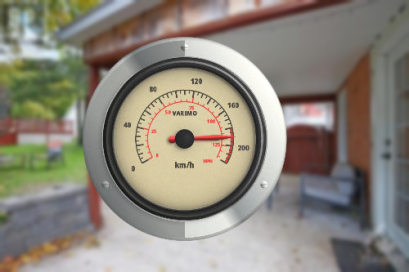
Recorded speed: 190 km/h
